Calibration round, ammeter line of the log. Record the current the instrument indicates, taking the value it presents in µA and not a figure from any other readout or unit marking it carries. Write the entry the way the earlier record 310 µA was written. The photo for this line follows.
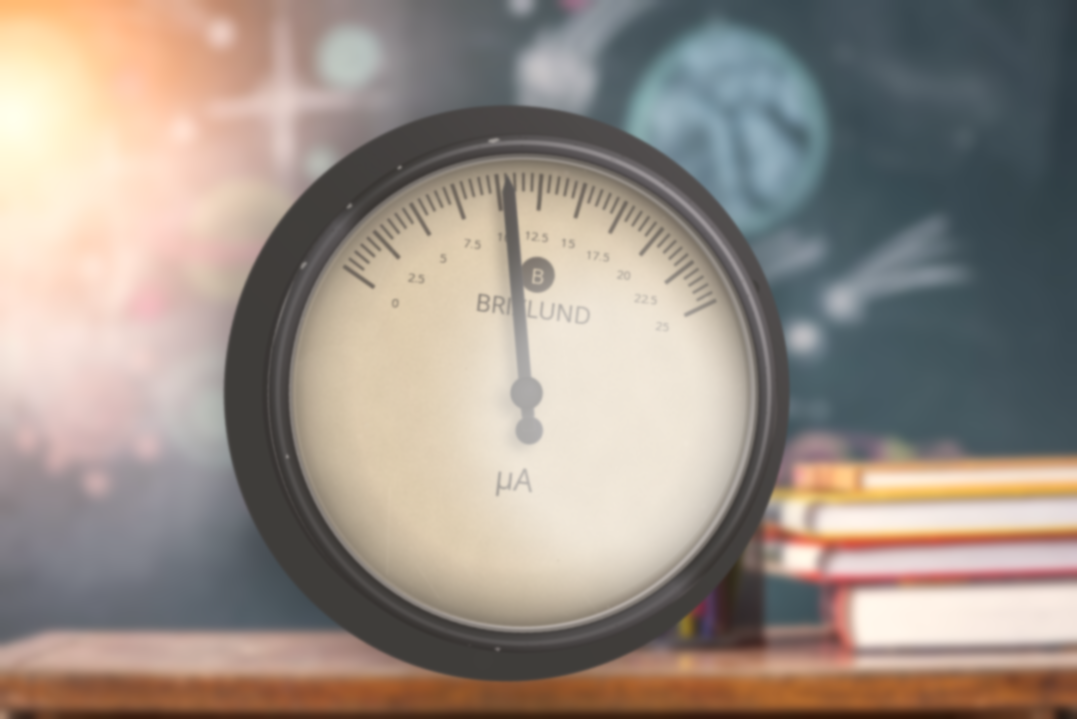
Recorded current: 10.5 µA
